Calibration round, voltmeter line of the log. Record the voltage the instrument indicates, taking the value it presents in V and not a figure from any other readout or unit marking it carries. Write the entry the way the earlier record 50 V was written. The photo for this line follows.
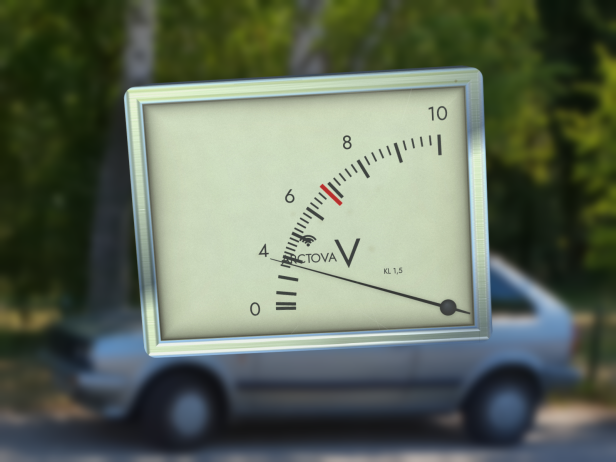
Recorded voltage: 3.8 V
